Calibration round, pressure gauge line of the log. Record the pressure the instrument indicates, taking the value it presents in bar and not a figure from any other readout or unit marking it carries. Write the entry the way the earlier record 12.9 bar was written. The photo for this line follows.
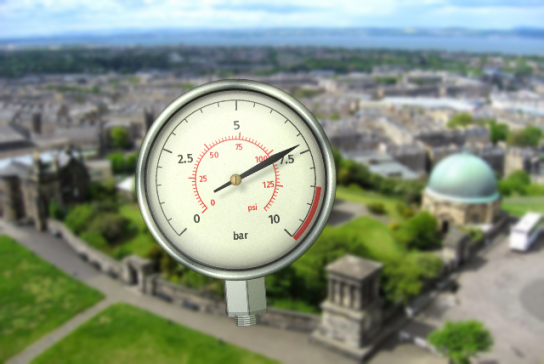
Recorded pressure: 7.25 bar
